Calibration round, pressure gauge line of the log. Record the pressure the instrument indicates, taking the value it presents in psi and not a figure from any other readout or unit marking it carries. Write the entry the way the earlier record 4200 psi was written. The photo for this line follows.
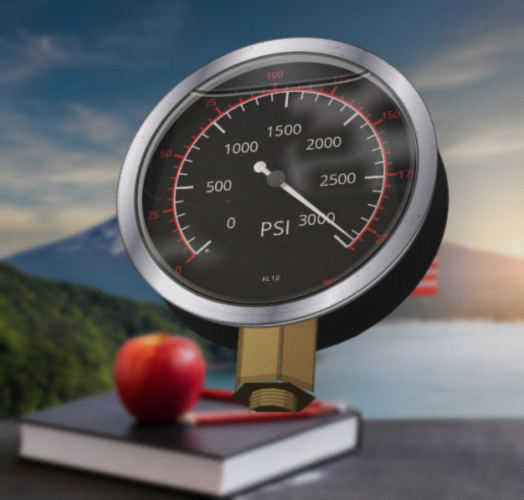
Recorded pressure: 2950 psi
